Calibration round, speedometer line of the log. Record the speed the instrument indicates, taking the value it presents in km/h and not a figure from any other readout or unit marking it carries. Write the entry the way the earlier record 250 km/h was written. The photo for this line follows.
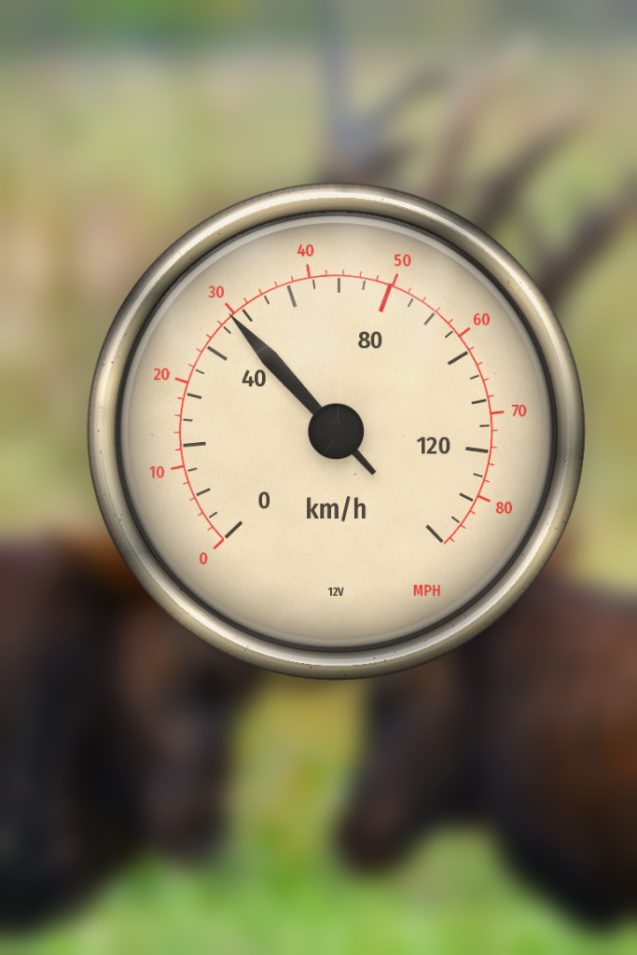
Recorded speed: 47.5 km/h
